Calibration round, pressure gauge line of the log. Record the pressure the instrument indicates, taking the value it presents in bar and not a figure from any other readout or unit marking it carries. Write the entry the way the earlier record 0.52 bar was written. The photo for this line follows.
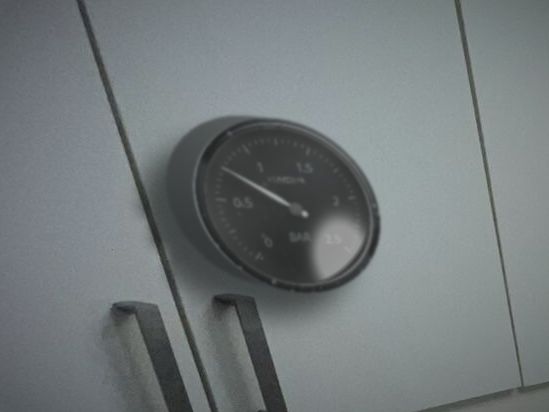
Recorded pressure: 0.75 bar
